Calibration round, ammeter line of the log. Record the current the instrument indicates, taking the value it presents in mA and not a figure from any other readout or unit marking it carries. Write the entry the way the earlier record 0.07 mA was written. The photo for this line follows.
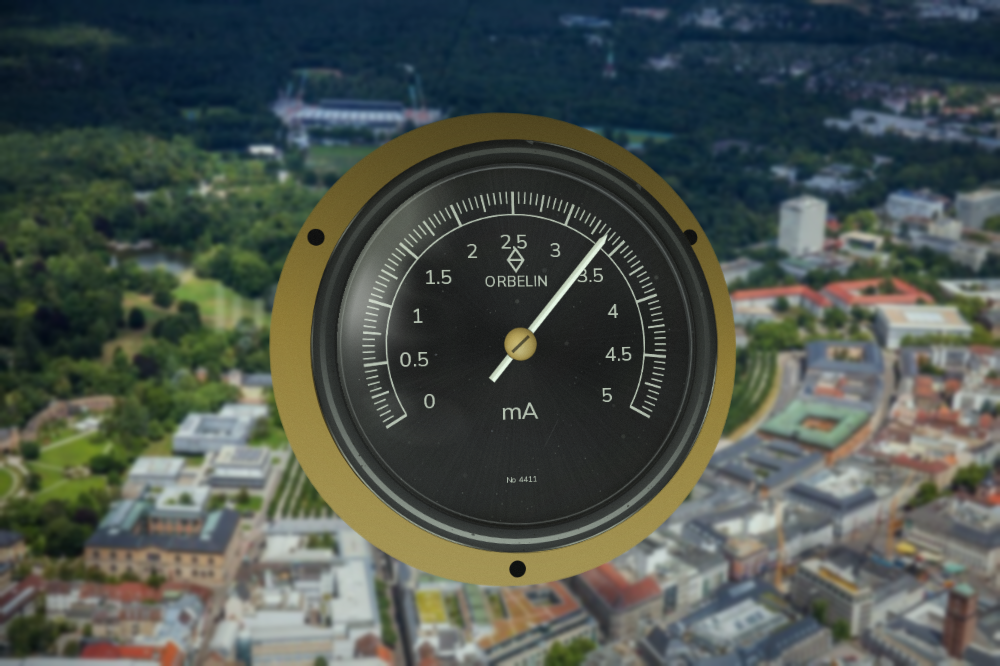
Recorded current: 3.35 mA
